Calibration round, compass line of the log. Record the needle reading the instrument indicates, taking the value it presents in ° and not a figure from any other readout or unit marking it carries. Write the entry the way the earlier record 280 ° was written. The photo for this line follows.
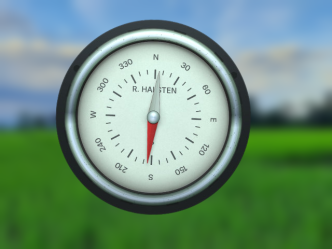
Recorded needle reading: 185 °
